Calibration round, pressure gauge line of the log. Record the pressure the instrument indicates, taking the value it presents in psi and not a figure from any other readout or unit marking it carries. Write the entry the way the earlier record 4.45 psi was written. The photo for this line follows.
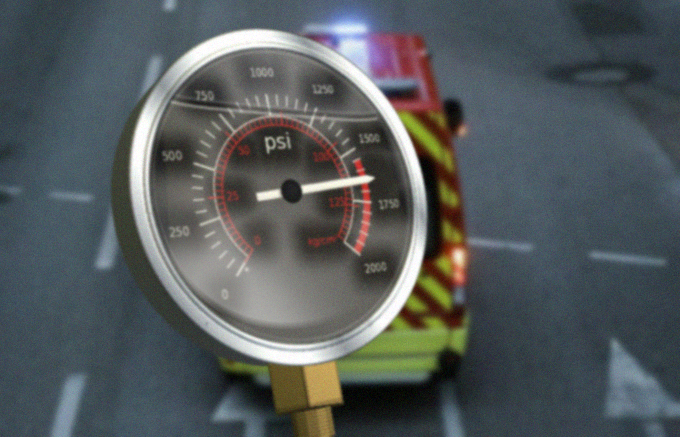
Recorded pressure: 1650 psi
